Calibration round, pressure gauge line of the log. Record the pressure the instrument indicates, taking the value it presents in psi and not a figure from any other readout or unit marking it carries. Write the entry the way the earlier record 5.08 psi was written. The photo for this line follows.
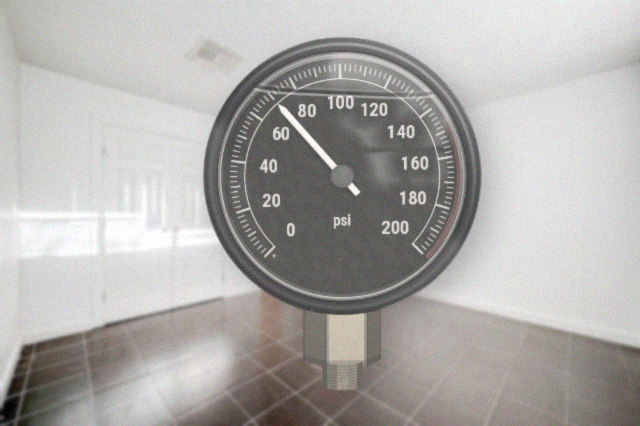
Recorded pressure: 70 psi
